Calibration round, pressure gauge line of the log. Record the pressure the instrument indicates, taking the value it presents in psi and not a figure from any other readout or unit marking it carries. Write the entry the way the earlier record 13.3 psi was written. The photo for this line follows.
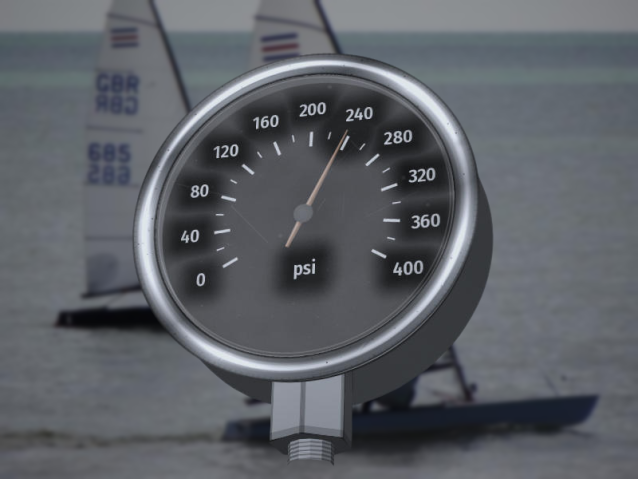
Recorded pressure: 240 psi
